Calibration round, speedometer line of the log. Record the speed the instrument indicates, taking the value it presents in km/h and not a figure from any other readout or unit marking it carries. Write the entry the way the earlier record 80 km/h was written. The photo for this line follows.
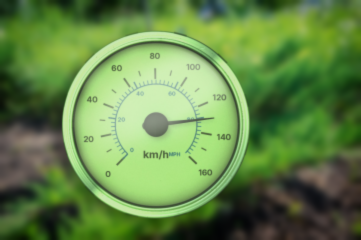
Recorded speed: 130 km/h
